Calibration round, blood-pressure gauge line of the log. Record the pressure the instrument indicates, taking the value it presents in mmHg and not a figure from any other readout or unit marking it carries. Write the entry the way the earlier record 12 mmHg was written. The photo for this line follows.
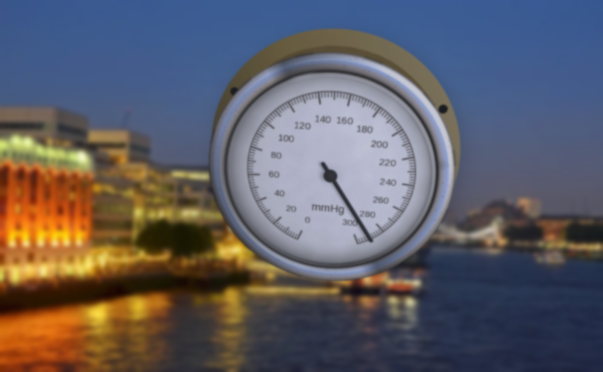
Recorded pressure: 290 mmHg
